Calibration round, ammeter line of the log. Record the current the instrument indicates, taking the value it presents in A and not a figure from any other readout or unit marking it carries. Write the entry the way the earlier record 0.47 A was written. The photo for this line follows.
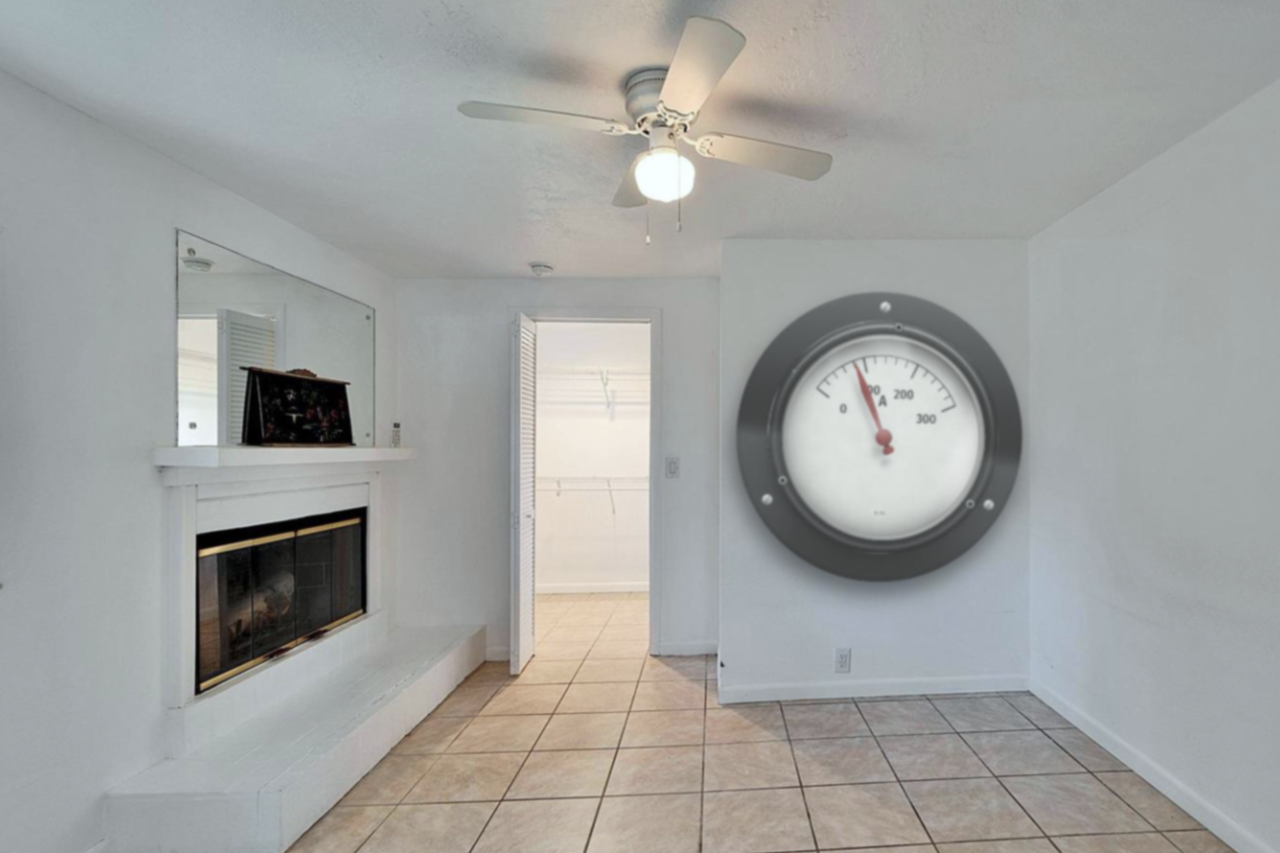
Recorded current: 80 A
